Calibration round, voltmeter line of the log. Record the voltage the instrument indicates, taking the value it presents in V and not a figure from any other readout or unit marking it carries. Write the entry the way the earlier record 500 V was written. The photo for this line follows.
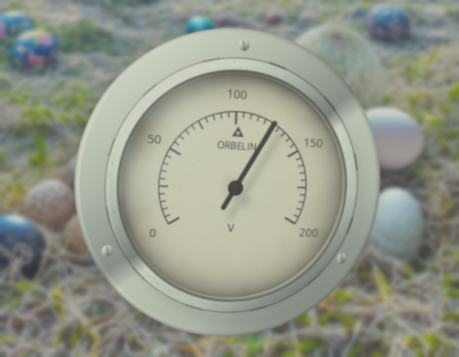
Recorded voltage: 125 V
